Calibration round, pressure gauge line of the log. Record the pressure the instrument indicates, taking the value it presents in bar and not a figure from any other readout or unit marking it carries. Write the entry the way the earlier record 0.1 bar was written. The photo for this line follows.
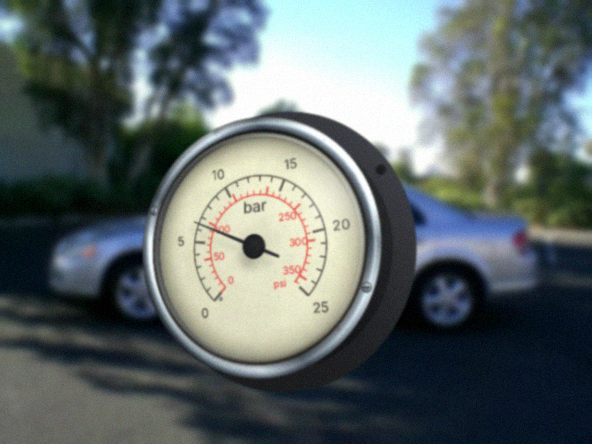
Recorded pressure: 6.5 bar
